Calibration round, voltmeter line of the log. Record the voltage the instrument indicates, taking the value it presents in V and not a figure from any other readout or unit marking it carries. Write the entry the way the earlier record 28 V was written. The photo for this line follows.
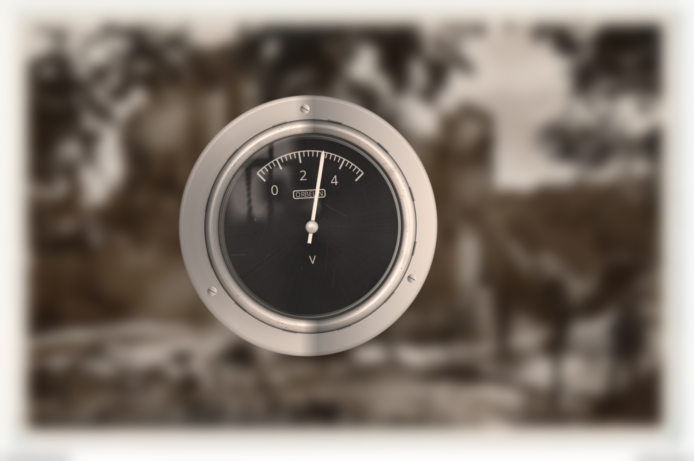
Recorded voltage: 3 V
